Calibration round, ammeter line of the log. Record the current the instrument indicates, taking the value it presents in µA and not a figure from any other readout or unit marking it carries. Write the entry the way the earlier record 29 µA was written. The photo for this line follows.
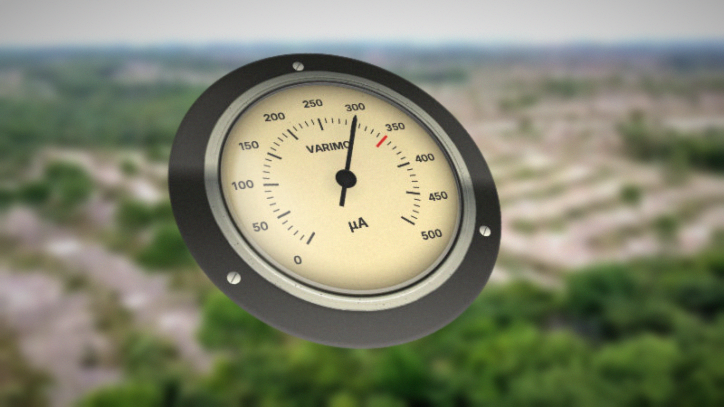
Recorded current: 300 µA
